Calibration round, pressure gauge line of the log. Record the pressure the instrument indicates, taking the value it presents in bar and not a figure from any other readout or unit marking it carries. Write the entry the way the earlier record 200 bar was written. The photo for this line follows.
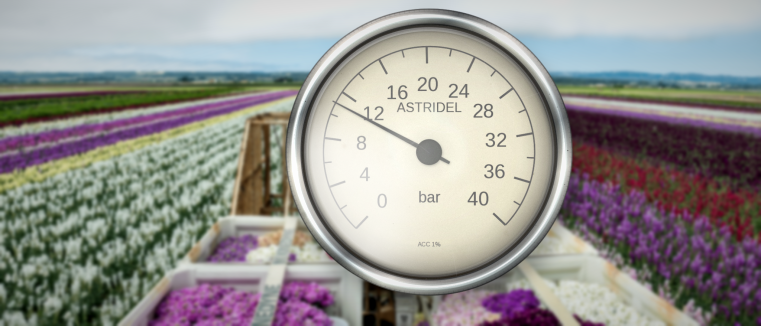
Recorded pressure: 11 bar
